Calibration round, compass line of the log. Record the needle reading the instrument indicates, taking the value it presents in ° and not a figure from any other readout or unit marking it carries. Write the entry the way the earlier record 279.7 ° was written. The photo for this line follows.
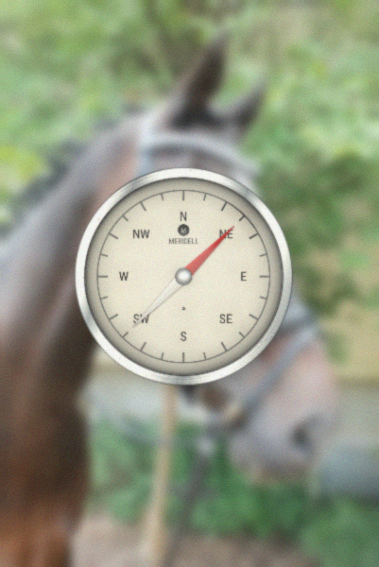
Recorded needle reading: 45 °
